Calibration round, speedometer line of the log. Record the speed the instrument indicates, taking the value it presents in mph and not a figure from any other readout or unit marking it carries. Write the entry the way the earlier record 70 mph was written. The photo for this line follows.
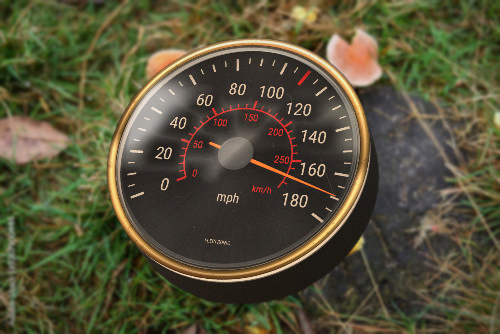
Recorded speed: 170 mph
